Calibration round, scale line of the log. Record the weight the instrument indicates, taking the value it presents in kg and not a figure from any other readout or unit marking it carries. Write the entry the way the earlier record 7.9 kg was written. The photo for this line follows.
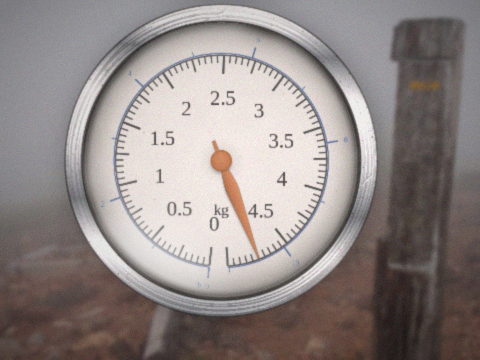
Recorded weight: 4.75 kg
